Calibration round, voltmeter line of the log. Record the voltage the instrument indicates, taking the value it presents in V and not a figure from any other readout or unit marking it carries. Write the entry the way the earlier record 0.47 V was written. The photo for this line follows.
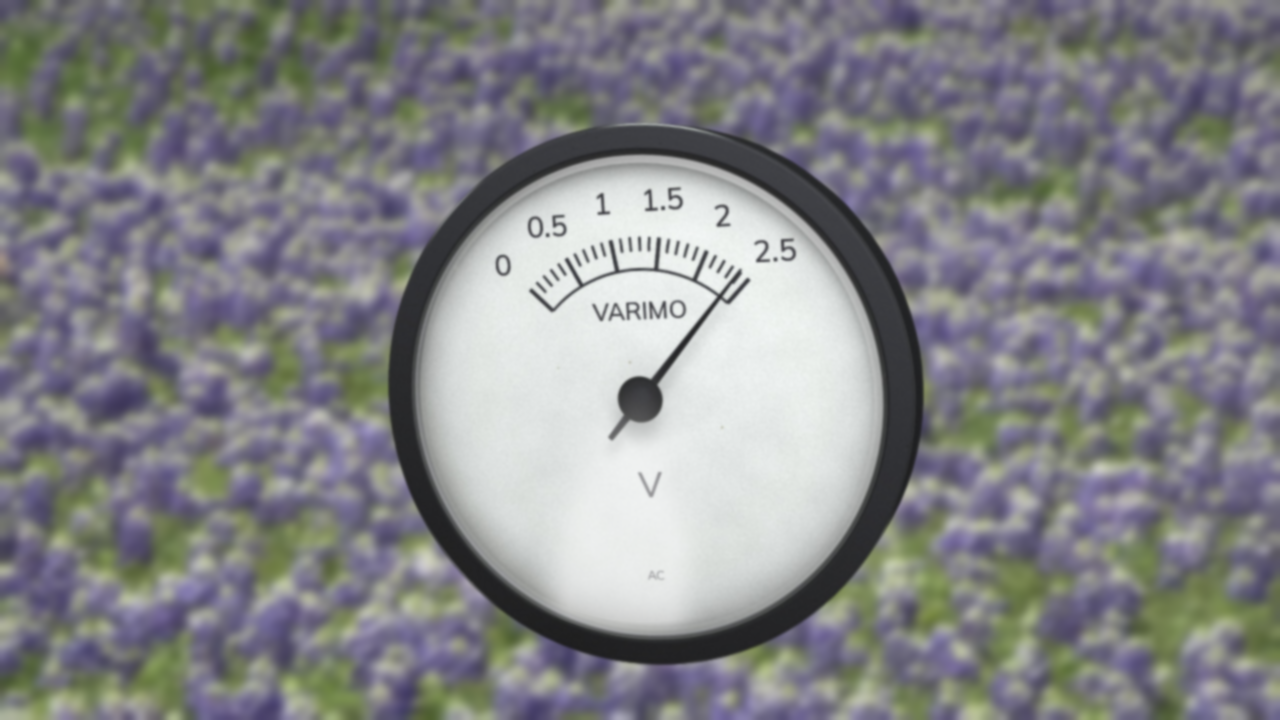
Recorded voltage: 2.4 V
